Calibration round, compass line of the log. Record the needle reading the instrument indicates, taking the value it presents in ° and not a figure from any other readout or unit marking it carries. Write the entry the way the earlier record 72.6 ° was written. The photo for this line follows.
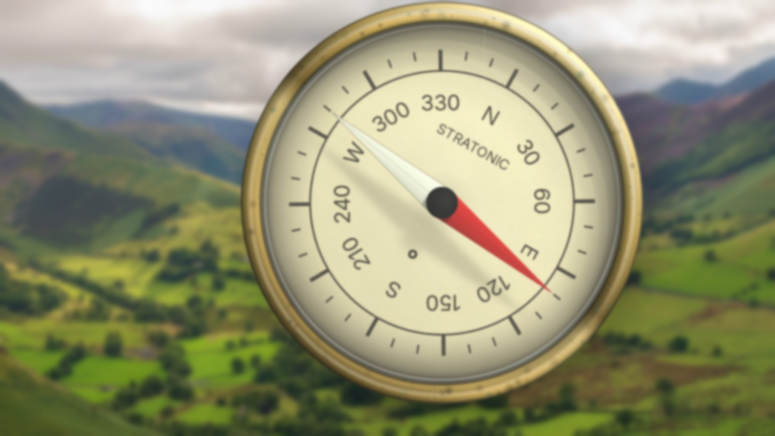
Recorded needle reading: 100 °
